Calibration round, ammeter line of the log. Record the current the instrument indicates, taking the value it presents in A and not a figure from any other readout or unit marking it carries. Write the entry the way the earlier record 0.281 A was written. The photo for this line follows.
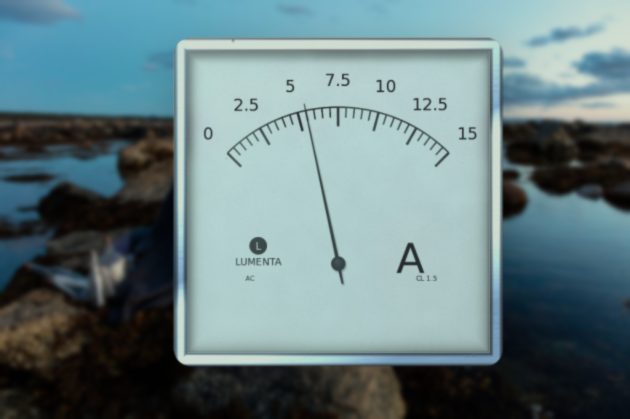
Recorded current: 5.5 A
